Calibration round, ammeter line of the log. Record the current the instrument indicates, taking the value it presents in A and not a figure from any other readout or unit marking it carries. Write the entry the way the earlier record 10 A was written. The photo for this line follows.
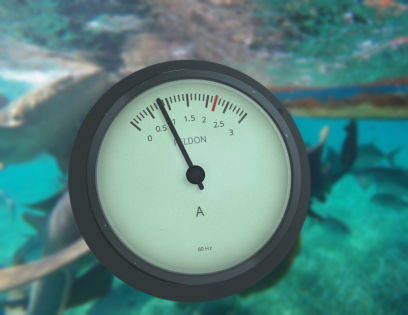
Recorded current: 0.8 A
